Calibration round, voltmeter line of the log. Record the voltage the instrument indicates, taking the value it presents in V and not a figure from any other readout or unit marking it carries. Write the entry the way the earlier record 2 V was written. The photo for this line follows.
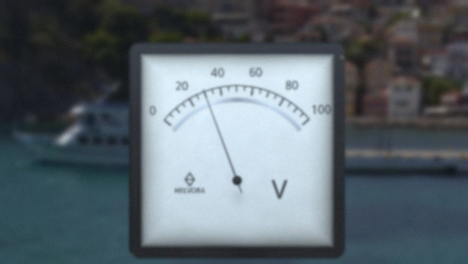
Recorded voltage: 30 V
